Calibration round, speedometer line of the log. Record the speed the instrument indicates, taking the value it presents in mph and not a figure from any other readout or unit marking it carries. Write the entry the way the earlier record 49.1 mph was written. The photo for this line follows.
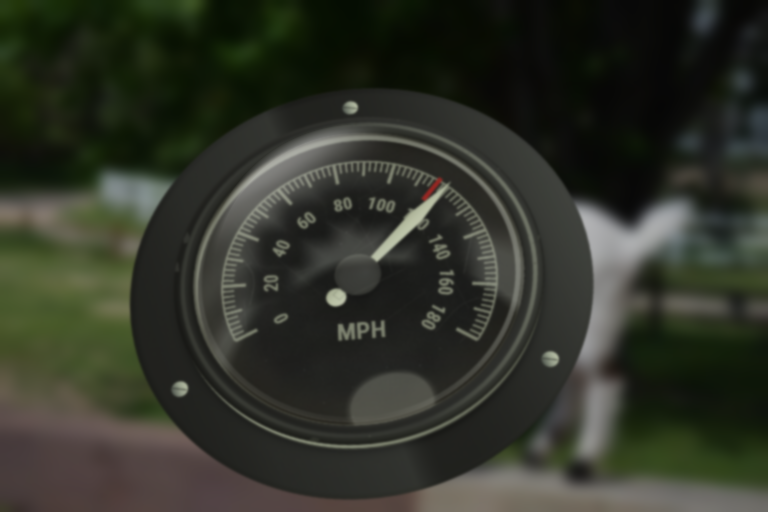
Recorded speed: 120 mph
